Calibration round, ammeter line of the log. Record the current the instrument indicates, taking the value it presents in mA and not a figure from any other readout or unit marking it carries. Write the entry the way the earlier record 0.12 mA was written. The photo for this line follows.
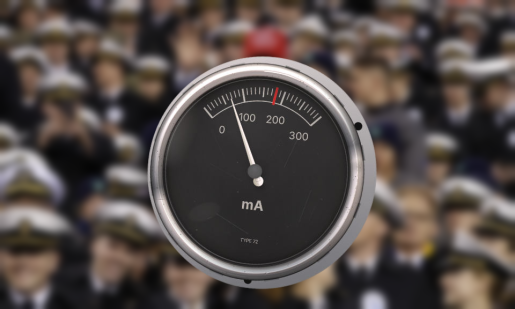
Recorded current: 70 mA
